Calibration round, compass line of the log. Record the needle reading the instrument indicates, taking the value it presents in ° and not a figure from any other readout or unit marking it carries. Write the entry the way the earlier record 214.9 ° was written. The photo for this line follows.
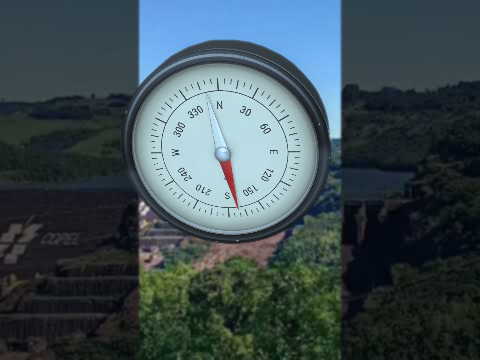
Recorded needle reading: 170 °
